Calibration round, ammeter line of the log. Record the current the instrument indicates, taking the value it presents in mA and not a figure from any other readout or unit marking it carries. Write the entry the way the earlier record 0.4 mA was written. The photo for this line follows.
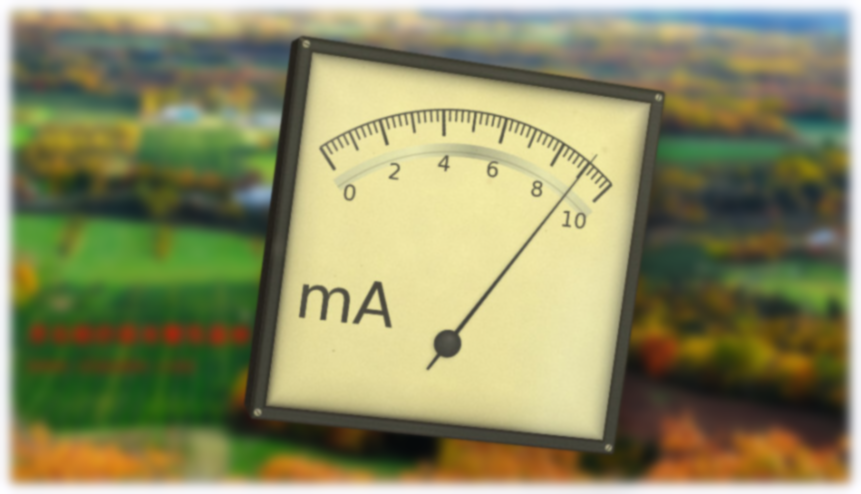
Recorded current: 9 mA
